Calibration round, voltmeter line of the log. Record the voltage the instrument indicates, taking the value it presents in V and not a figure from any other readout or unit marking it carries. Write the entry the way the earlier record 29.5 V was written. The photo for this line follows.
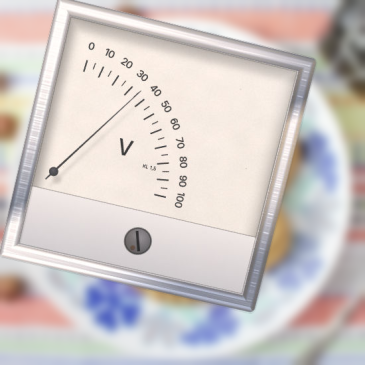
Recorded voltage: 35 V
